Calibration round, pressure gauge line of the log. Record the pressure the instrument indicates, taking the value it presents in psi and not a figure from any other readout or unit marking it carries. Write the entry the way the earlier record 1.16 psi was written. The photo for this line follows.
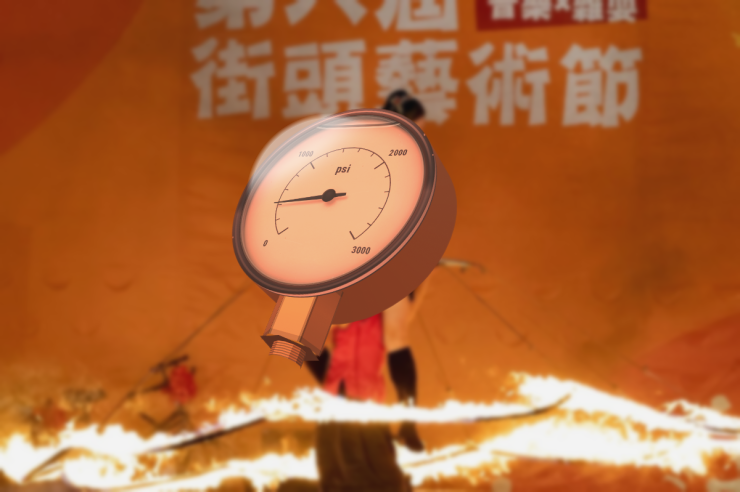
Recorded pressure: 400 psi
